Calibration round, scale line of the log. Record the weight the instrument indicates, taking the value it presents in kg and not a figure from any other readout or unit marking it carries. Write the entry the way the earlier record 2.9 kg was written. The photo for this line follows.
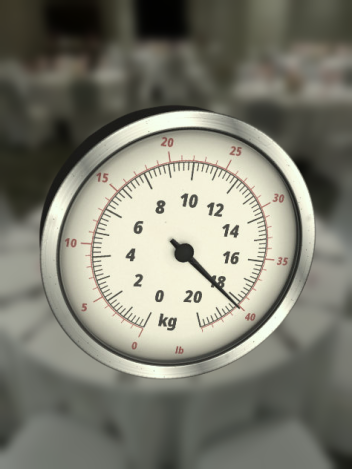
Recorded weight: 18.2 kg
